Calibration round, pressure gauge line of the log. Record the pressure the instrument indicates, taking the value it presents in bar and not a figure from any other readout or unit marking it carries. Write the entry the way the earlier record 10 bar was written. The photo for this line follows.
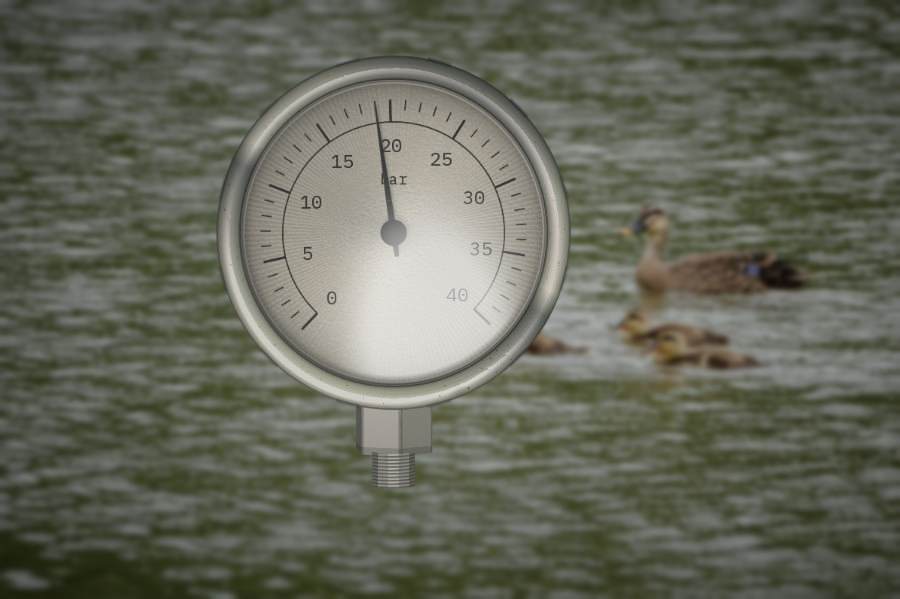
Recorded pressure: 19 bar
